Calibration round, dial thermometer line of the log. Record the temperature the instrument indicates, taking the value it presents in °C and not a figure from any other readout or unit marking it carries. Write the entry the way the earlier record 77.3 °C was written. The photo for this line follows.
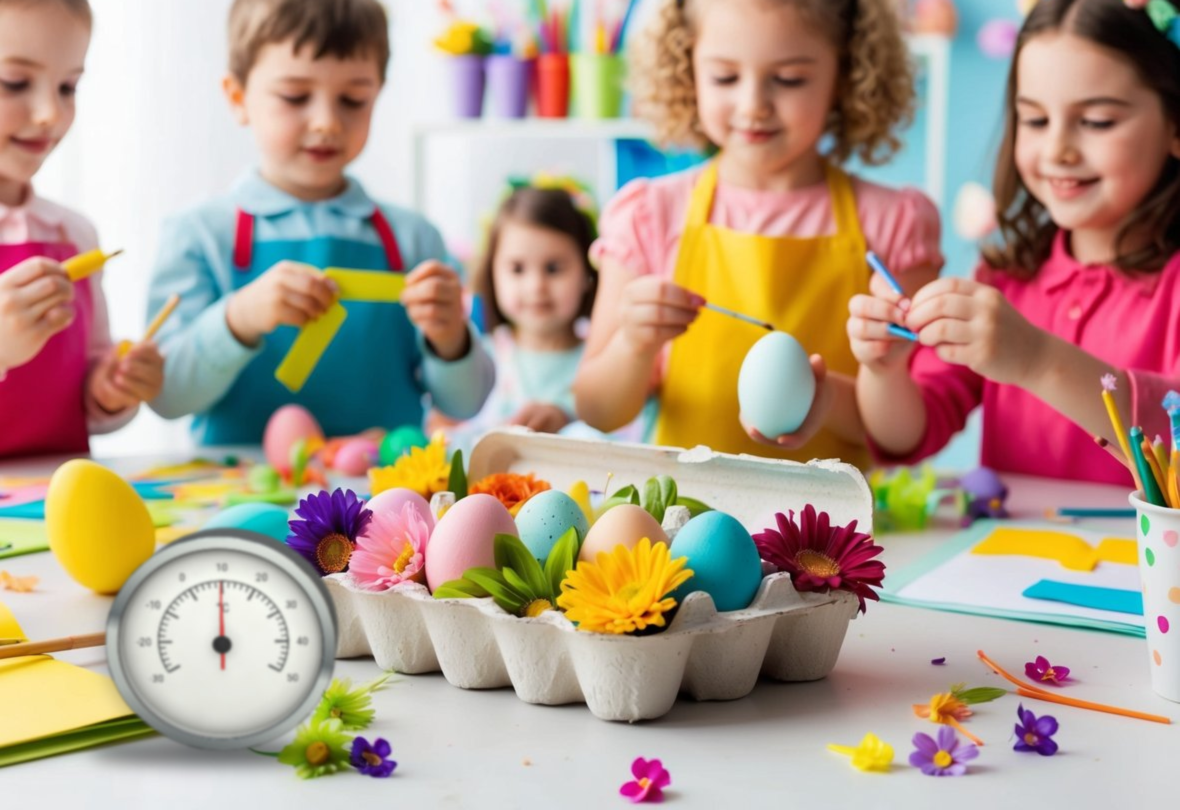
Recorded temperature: 10 °C
